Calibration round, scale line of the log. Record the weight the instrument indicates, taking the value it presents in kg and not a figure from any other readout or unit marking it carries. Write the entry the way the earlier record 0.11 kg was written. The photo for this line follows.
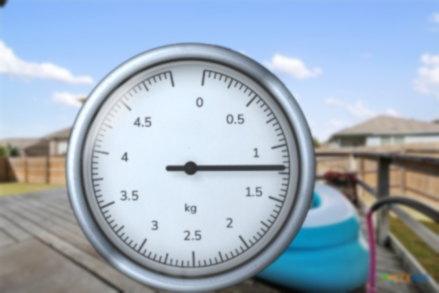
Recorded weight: 1.2 kg
